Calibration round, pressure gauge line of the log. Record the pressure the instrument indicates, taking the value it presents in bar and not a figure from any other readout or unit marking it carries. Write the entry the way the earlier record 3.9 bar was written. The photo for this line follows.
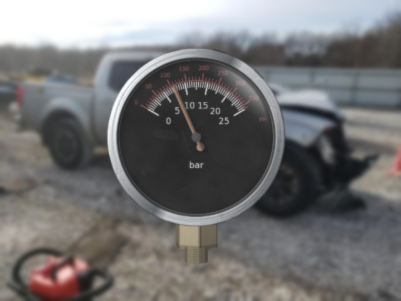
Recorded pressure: 7.5 bar
